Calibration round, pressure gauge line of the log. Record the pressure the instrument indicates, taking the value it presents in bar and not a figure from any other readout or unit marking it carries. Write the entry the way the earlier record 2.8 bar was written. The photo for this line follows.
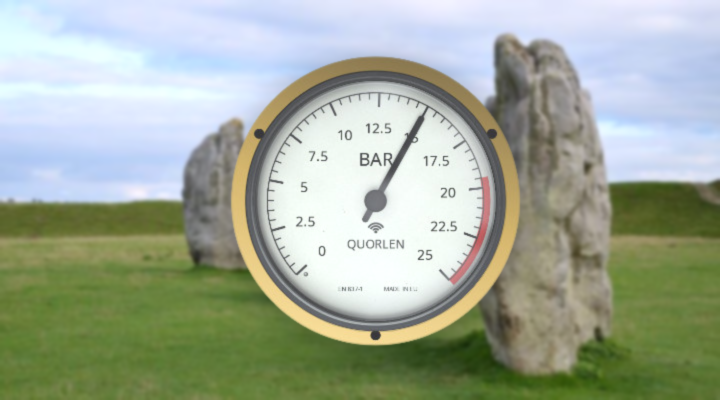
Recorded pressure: 15 bar
